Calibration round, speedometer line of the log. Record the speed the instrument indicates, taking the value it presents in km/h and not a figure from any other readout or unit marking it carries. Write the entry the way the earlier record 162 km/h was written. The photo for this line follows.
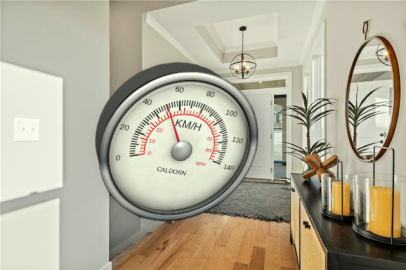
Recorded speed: 50 km/h
